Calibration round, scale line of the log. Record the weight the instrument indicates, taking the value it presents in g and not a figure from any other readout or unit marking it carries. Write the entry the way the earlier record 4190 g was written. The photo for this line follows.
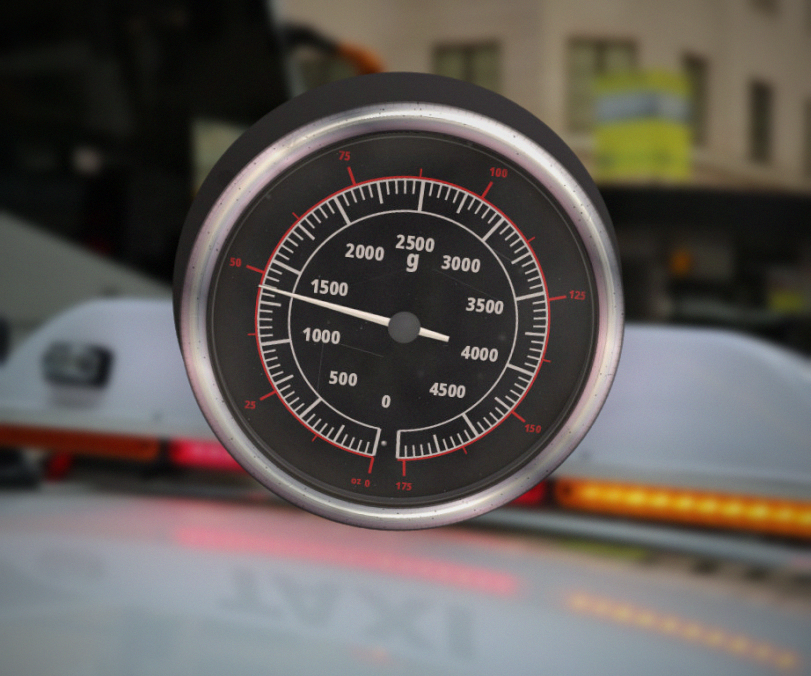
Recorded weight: 1350 g
